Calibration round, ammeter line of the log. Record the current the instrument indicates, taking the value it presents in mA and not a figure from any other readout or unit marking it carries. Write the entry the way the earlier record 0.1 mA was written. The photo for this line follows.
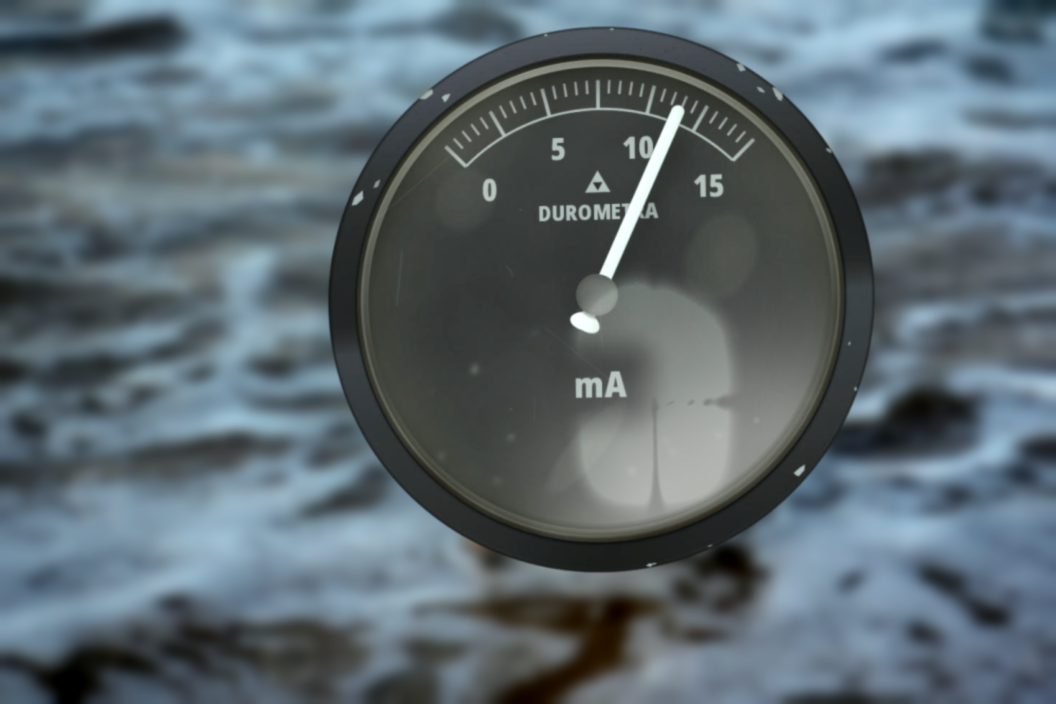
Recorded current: 11.5 mA
